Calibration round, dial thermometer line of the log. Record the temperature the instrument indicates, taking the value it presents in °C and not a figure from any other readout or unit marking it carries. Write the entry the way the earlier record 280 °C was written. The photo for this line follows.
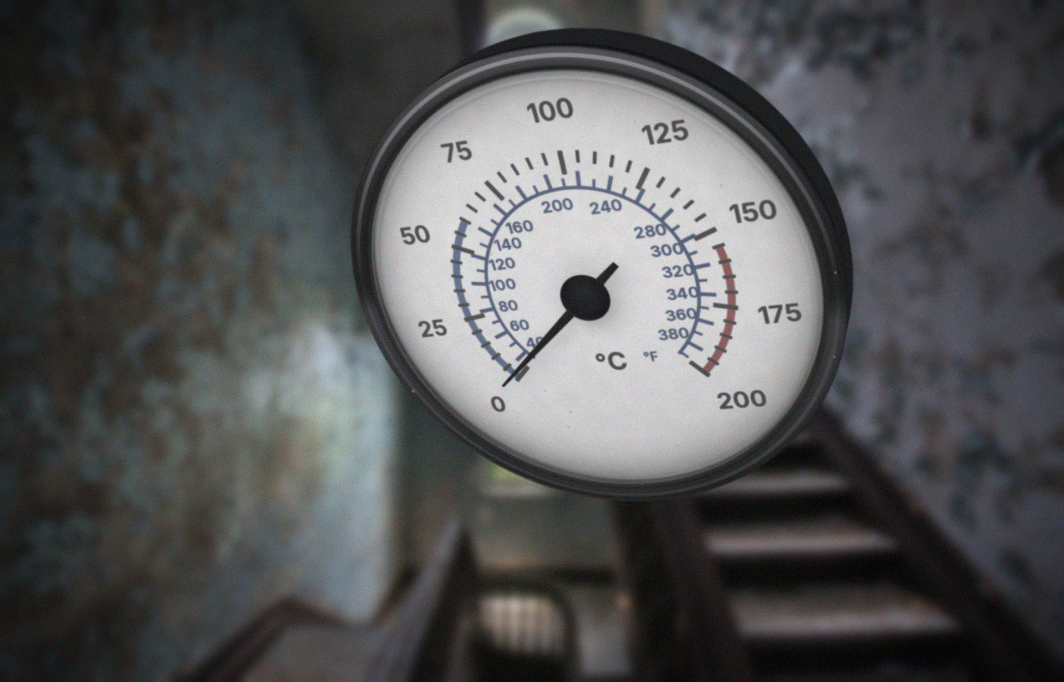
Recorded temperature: 2.5 °C
